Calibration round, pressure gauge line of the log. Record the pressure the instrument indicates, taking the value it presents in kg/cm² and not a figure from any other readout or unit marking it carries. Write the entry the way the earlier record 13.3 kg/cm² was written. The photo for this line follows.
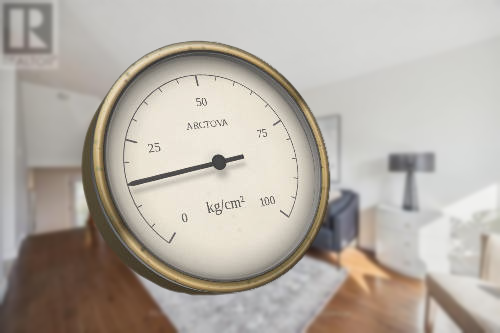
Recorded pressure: 15 kg/cm²
